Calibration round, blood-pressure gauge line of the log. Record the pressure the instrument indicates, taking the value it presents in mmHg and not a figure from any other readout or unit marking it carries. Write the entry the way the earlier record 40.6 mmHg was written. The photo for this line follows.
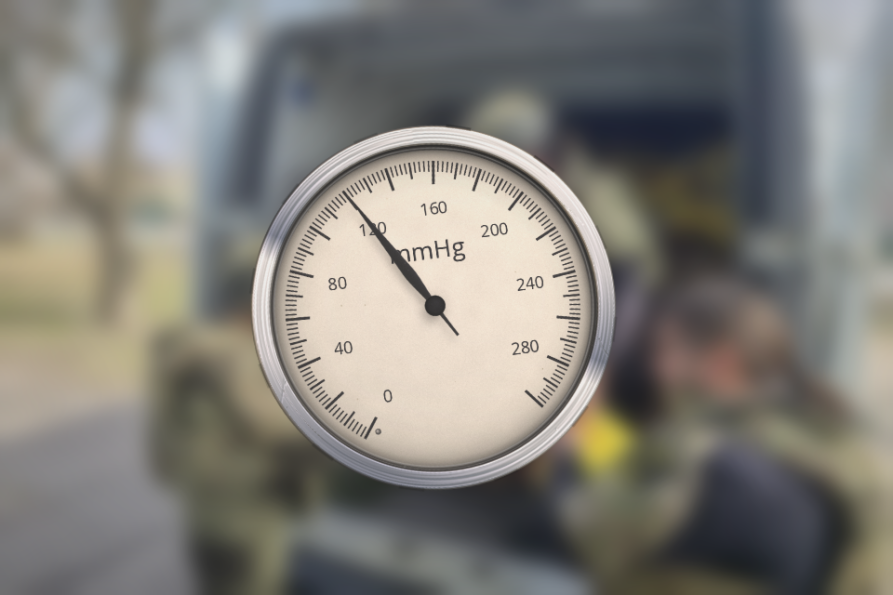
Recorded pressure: 120 mmHg
